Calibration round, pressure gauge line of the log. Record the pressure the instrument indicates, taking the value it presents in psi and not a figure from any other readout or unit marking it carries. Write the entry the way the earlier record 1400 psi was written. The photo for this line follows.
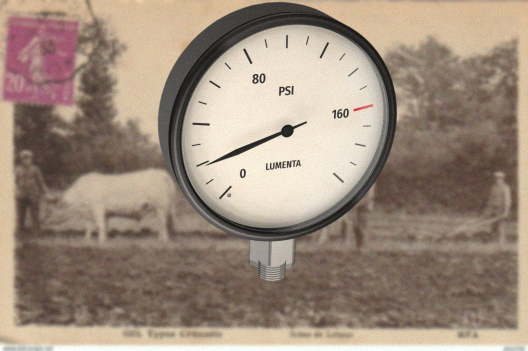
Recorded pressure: 20 psi
